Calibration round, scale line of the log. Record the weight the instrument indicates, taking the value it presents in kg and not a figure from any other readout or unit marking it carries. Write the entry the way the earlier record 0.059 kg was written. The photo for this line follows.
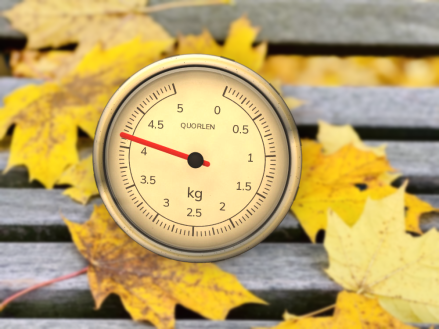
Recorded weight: 4.15 kg
